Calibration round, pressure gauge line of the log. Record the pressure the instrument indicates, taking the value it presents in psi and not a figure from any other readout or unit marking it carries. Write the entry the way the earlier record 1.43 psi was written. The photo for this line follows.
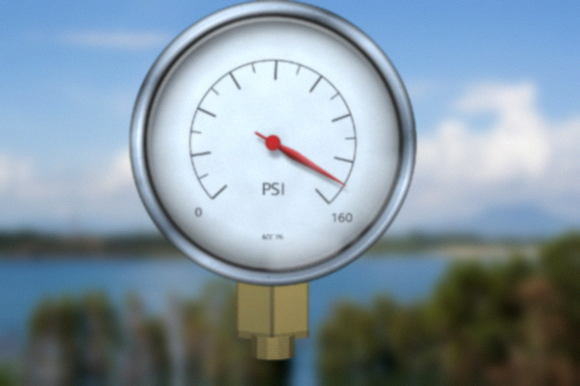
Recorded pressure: 150 psi
